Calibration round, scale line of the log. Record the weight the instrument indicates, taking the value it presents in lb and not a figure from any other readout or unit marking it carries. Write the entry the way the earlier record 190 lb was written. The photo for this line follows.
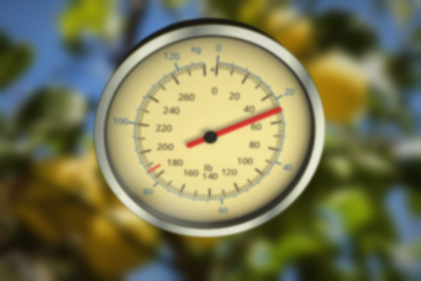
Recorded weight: 50 lb
